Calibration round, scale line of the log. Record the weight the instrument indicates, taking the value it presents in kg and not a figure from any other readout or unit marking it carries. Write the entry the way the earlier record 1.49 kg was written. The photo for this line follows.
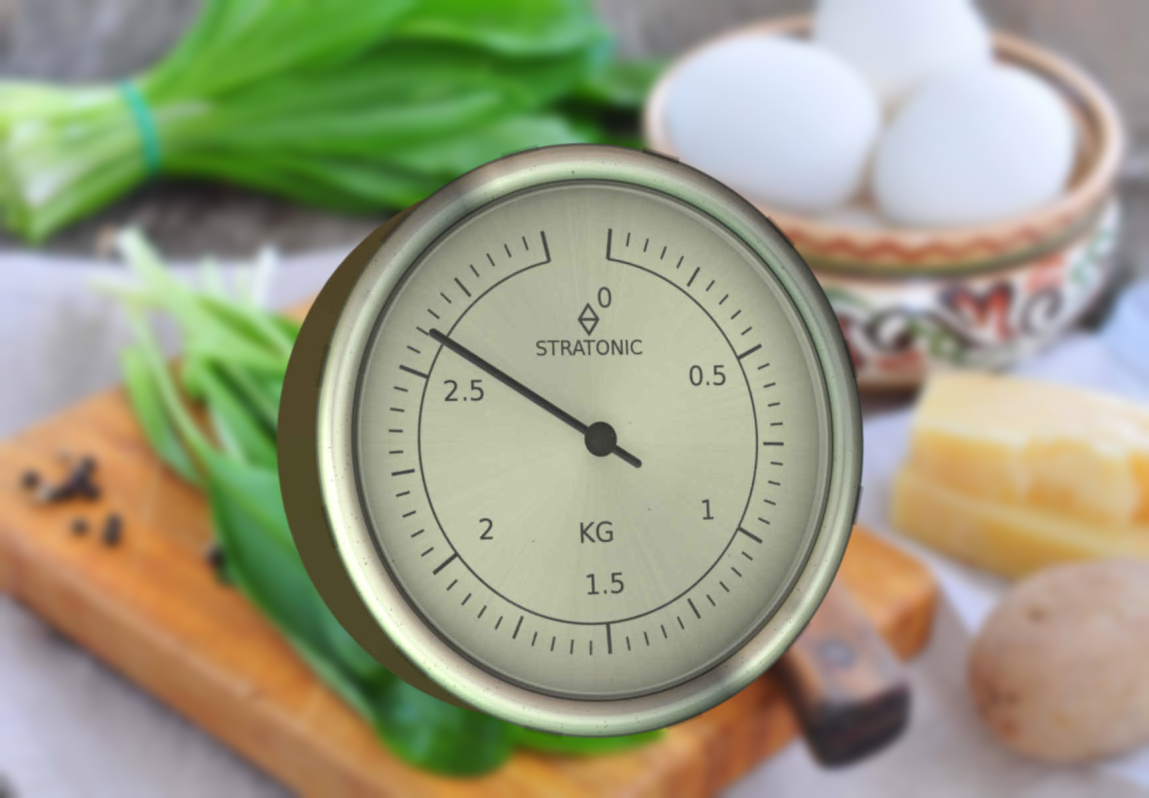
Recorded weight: 2.6 kg
